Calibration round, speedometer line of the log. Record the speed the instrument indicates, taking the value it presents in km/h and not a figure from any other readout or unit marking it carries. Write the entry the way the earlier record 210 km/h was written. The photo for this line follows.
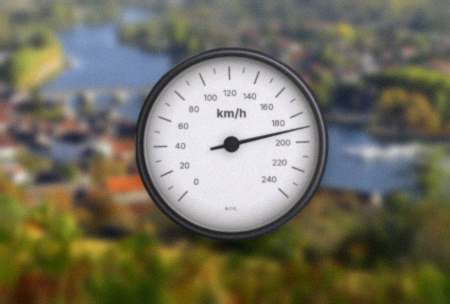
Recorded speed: 190 km/h
